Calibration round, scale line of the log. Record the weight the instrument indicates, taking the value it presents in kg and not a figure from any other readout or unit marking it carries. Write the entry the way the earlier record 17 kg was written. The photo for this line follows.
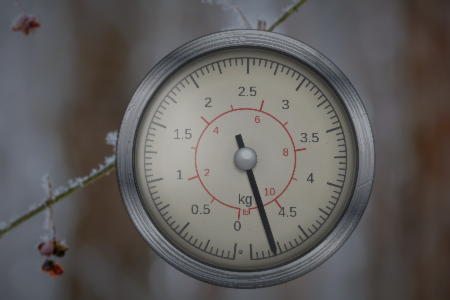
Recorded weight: 4.8 kg
